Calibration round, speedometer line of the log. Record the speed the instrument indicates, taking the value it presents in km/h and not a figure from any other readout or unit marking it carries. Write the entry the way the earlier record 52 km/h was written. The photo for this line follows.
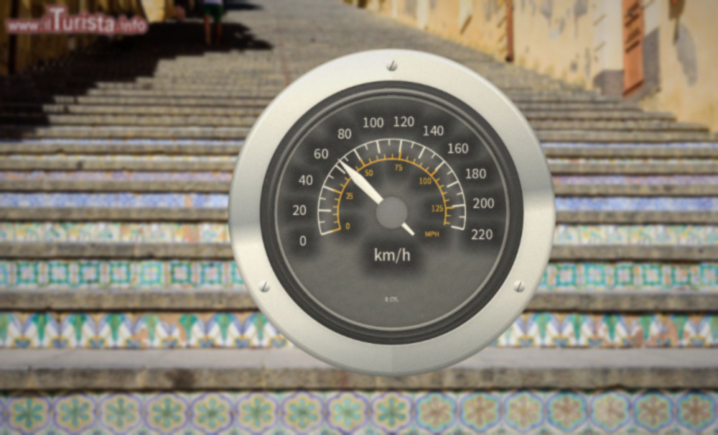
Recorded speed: 65 km/h
